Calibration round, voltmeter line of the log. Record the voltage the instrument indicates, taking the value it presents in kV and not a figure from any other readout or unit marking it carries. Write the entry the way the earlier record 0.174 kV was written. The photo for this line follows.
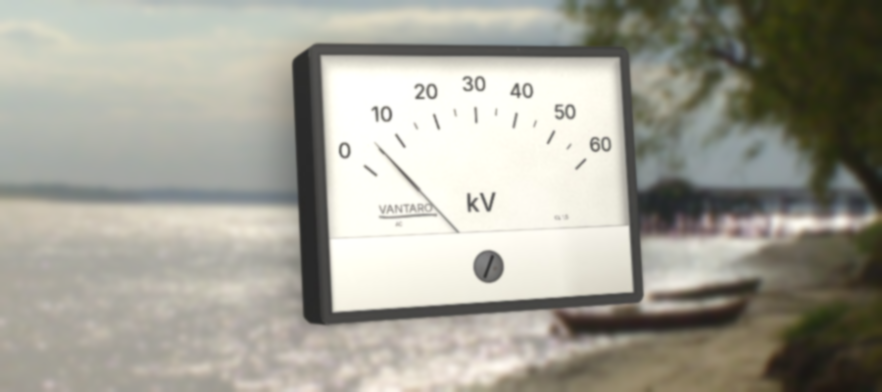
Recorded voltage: 5 kV
